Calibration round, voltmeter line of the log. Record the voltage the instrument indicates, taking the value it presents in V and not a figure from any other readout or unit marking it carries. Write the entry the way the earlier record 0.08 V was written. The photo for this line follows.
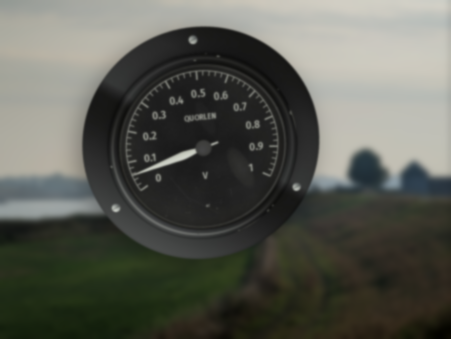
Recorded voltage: 0.06 V
